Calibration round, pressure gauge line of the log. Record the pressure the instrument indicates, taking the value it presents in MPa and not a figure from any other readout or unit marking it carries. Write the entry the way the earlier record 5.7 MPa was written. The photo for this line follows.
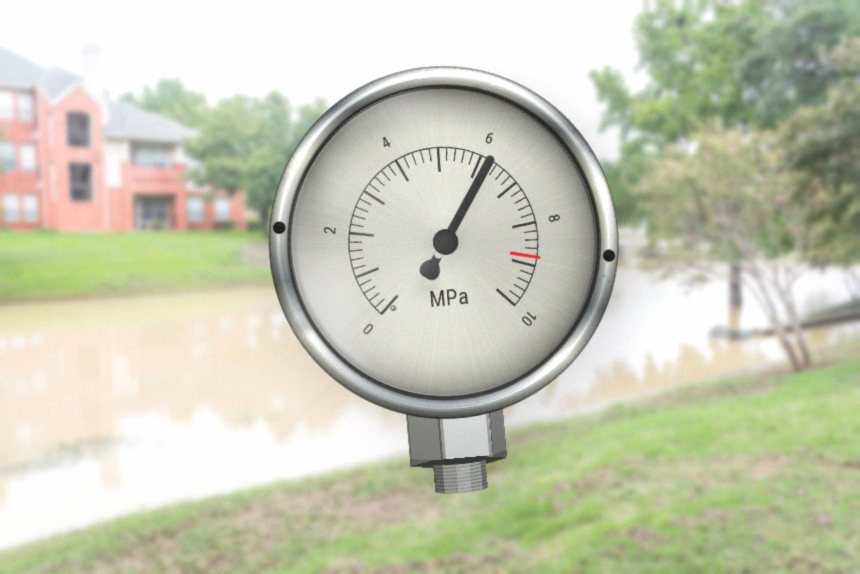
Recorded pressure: 6.2 MPa
